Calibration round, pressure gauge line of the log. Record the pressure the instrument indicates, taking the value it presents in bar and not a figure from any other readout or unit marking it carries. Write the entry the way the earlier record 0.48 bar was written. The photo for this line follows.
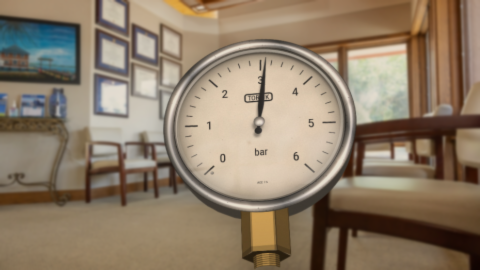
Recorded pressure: 3.1 bar
